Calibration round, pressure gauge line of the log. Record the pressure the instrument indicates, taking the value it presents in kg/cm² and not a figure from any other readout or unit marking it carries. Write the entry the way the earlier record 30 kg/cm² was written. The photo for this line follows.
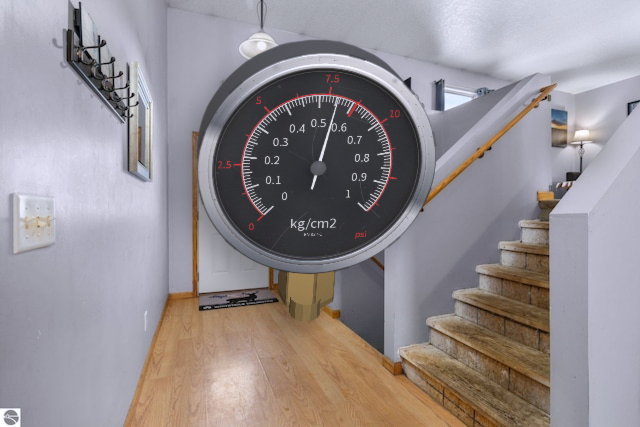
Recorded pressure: 0.55 kg/cm²
